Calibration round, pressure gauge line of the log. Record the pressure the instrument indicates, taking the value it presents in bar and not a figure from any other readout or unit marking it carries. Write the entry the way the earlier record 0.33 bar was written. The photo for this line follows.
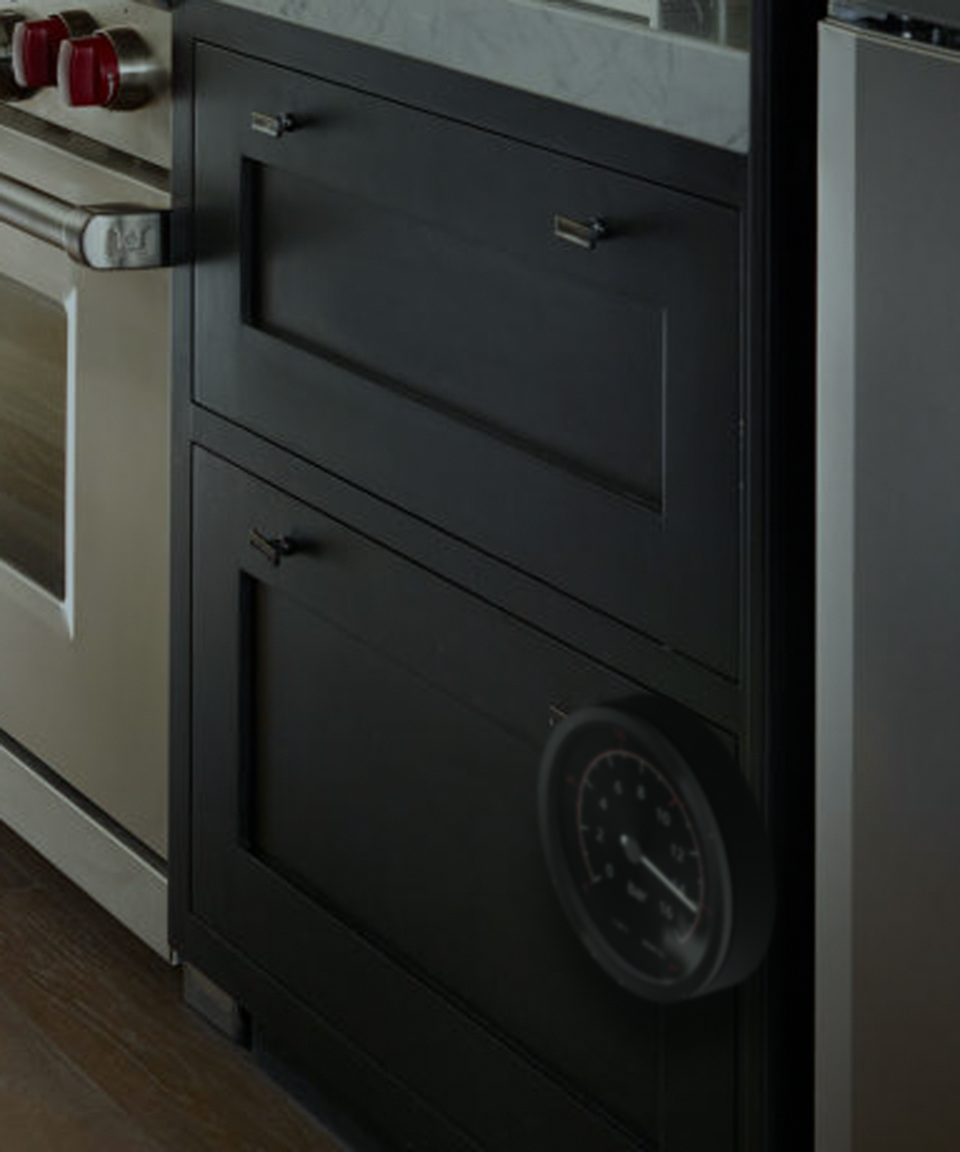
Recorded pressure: 14 bar
